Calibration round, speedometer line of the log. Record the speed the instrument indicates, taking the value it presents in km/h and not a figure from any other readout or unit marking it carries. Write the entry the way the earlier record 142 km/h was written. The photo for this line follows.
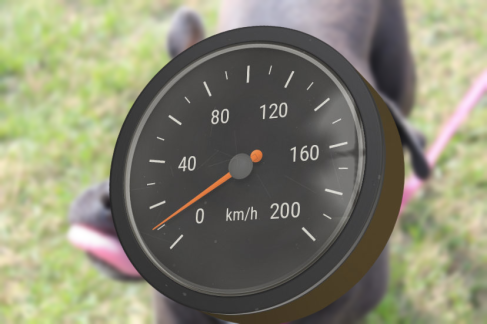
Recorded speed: 10 km/h
